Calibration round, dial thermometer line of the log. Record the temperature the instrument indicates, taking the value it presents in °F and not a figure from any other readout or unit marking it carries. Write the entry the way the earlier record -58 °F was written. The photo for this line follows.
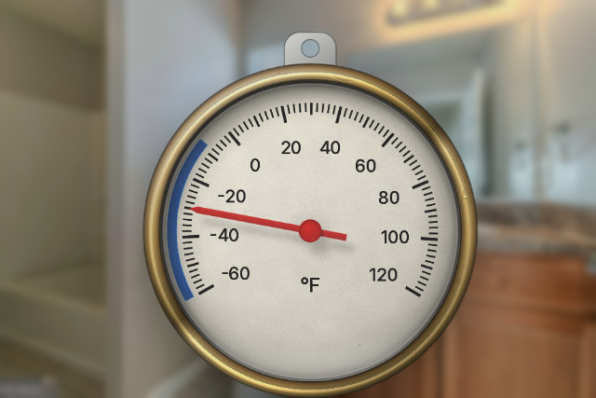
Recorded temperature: -30 °F
